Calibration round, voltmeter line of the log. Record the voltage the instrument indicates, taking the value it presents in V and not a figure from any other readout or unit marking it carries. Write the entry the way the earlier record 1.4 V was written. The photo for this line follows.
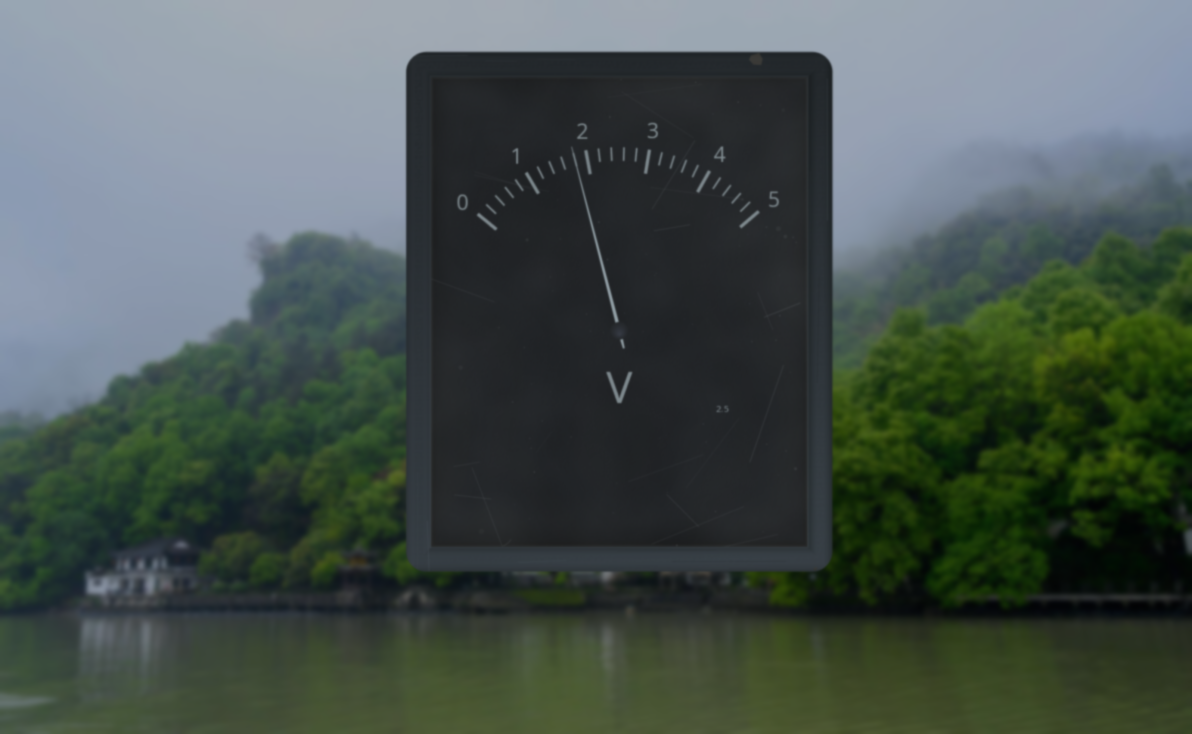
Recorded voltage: 1.8 V
